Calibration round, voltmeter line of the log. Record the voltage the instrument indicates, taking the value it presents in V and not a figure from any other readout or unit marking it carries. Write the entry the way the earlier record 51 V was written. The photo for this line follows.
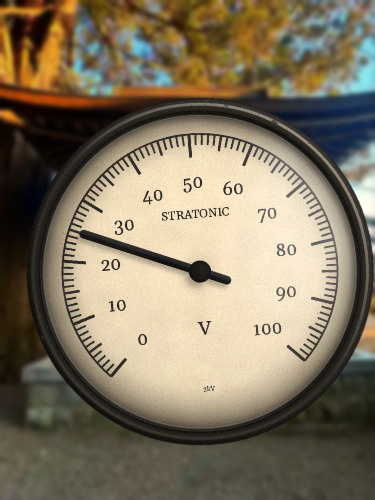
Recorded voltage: 25 V
